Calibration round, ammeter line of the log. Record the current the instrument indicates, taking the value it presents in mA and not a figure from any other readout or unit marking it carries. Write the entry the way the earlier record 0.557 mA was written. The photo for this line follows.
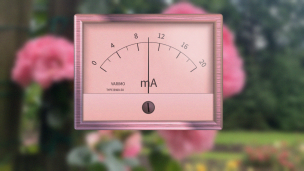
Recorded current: 10 mA
